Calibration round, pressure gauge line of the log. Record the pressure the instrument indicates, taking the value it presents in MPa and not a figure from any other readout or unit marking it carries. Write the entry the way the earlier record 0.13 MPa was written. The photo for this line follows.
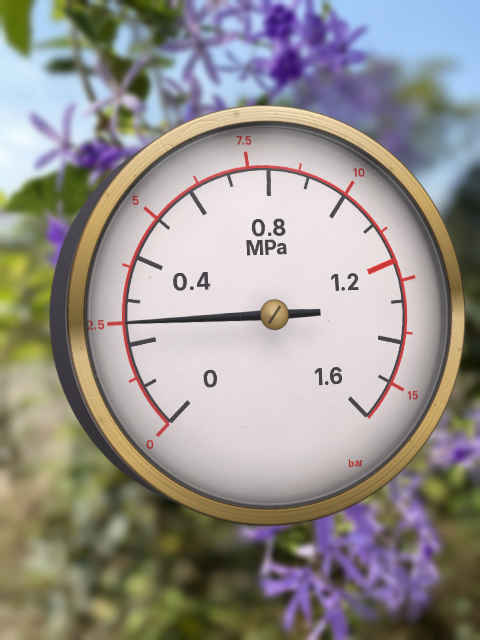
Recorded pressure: 0.25 MPa
